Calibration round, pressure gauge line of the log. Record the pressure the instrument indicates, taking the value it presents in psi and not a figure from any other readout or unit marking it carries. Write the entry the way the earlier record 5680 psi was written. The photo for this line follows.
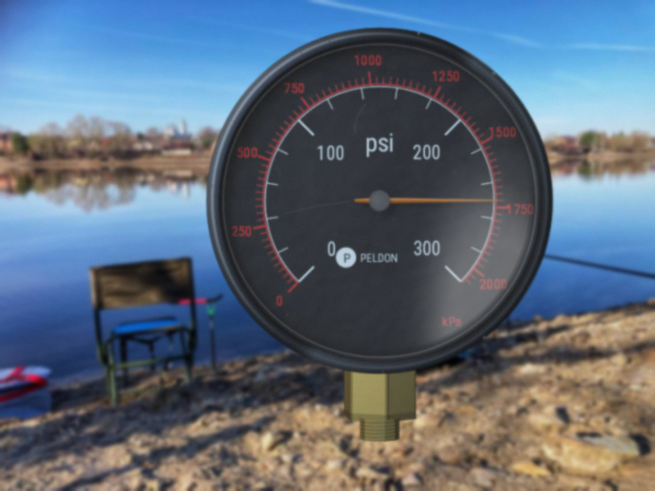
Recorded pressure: 250 psi
